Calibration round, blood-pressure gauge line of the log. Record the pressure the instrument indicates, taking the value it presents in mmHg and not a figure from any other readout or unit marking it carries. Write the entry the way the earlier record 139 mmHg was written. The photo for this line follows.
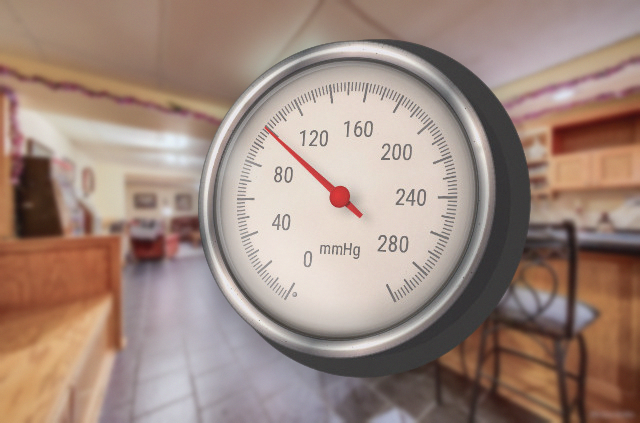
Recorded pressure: 100 mmHg
